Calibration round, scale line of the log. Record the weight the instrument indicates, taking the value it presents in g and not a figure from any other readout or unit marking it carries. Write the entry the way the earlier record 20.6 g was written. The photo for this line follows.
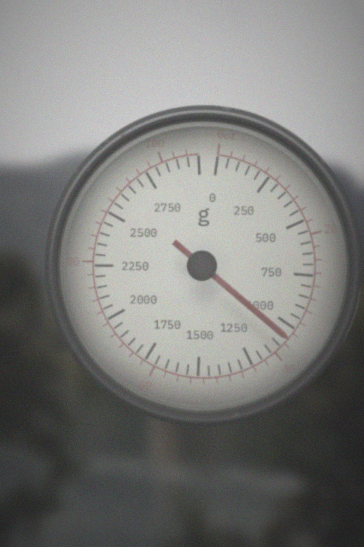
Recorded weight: 1050 g
